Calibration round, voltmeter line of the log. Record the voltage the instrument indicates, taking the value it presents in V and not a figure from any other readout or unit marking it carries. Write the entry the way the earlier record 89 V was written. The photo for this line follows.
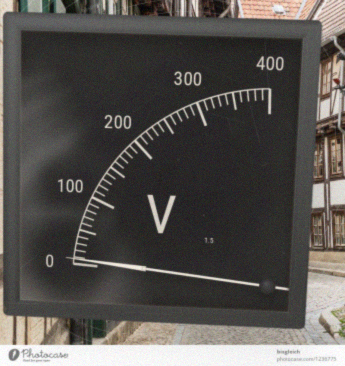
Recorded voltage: 10 V
